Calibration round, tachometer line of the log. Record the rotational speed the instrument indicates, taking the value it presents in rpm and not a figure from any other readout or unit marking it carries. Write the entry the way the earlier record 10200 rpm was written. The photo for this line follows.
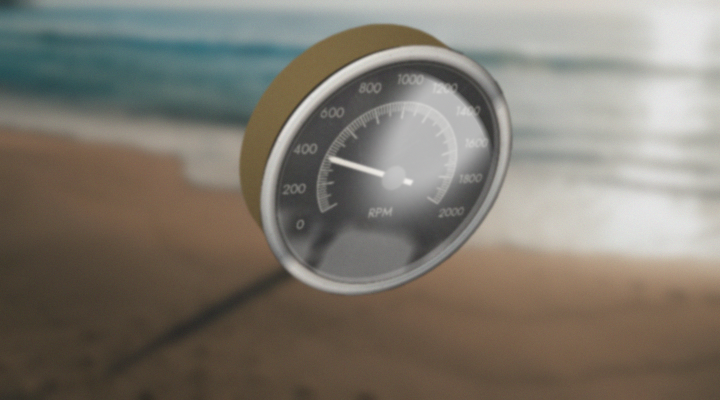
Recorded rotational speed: 400 rpm
